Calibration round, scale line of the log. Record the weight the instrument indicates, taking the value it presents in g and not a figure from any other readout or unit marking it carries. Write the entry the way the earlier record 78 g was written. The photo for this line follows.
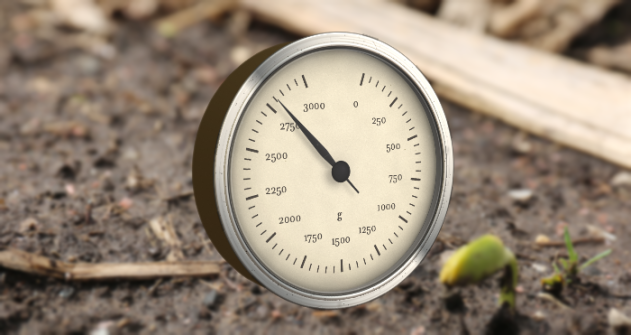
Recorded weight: 2800 g
